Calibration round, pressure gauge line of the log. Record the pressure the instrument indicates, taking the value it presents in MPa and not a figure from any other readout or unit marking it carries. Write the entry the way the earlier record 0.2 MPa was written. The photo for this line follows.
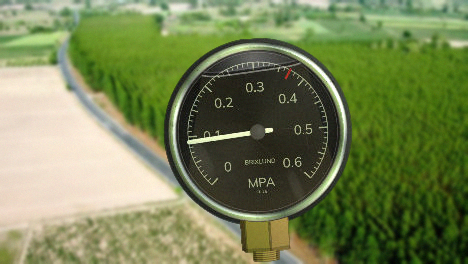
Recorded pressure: 0.09 MPa
